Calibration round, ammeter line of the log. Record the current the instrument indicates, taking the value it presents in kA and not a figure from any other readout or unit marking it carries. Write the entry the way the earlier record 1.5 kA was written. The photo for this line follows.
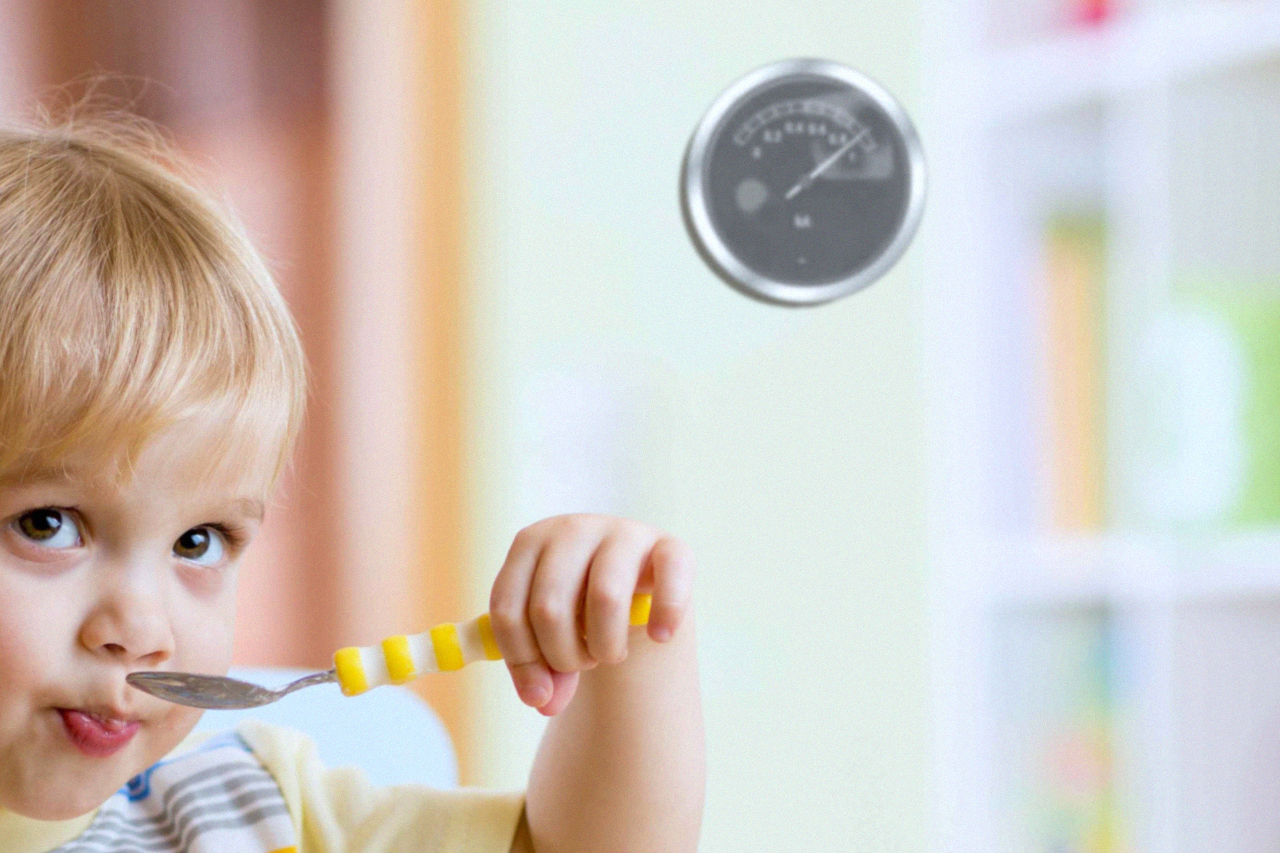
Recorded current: 0.9 kA
